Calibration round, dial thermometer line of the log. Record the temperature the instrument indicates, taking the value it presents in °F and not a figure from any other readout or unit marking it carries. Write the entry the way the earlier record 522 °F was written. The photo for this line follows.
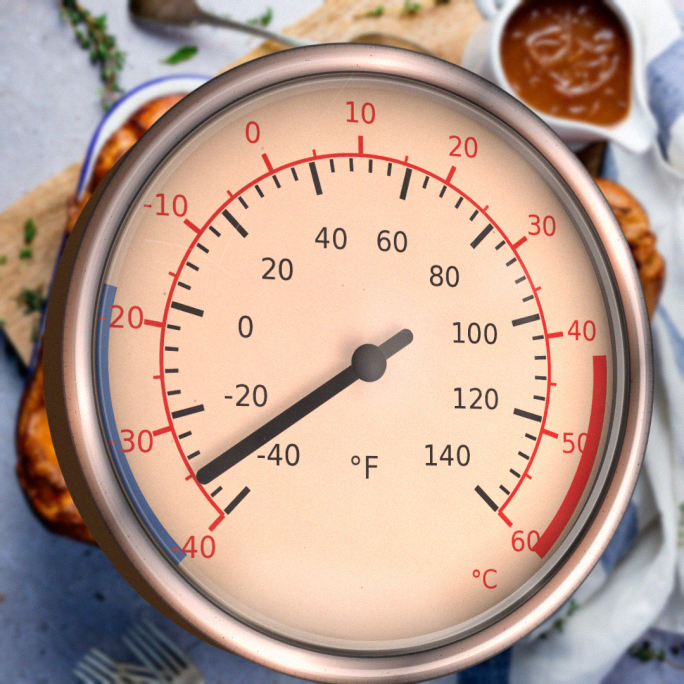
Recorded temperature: -32 °F
